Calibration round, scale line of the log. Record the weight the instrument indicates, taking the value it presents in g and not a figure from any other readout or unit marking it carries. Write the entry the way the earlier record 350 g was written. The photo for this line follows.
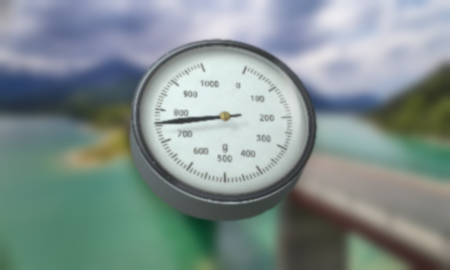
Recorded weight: 750 g
